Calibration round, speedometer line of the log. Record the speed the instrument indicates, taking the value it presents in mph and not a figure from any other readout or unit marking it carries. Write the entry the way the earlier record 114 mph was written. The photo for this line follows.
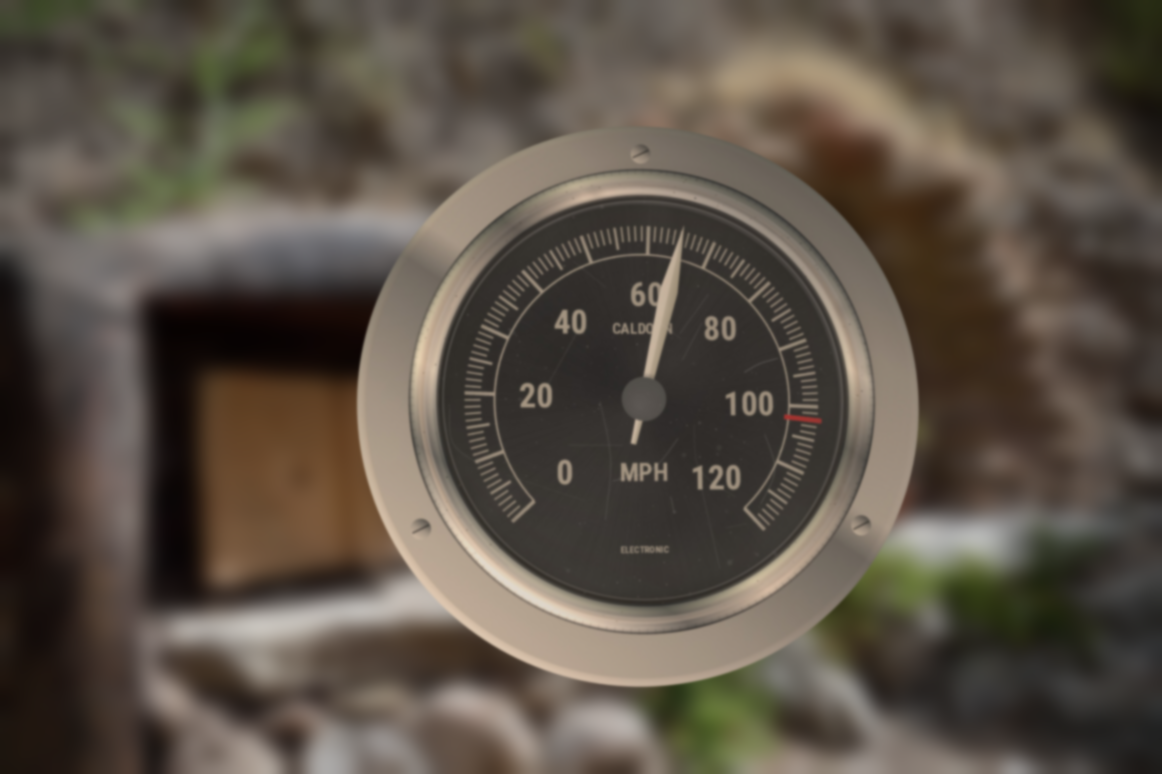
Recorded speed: 65 mph
